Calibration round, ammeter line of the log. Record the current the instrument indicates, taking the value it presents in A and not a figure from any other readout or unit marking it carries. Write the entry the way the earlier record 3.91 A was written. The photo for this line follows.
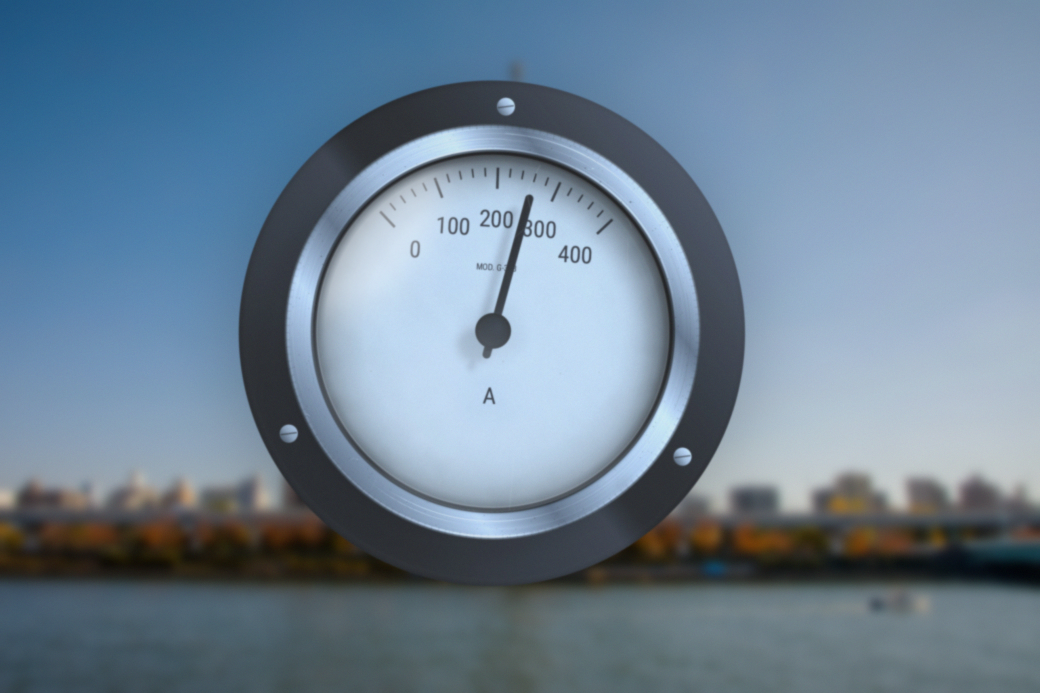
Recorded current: 260 A
